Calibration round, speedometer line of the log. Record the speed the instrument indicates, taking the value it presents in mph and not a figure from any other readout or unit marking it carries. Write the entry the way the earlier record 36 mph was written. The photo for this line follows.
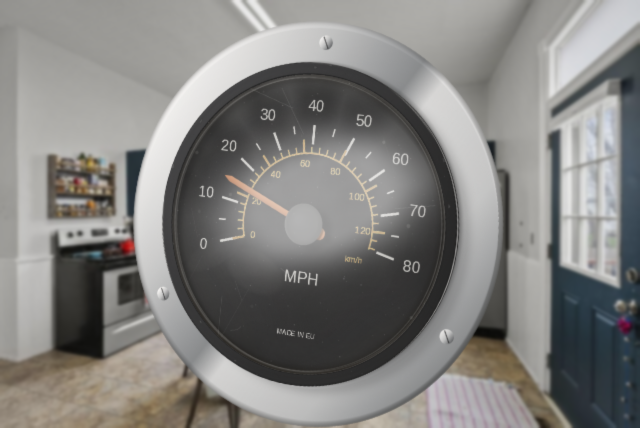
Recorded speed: 15 mph
